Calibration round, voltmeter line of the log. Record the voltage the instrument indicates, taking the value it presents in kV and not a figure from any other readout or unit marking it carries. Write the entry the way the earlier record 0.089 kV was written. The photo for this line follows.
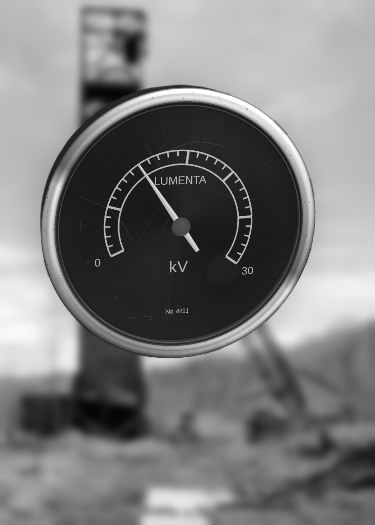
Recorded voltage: 10 kV
